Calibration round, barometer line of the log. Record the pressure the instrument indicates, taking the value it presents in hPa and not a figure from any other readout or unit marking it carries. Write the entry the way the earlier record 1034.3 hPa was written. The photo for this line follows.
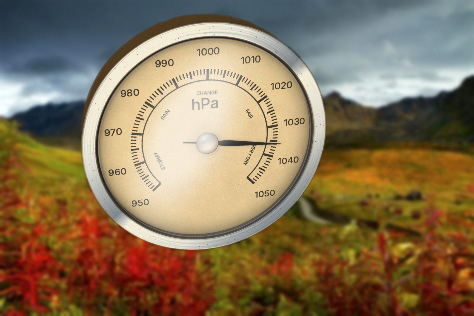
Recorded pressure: 1035 hPa
